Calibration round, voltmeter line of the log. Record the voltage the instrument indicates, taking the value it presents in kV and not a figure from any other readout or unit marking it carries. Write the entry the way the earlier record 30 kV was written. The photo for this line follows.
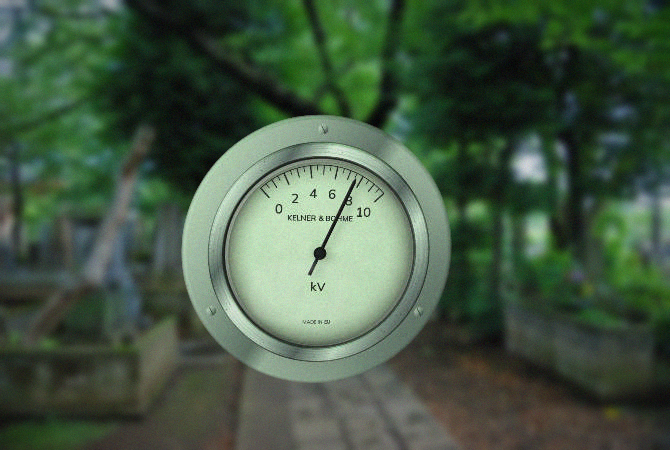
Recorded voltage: 7.5 kV
